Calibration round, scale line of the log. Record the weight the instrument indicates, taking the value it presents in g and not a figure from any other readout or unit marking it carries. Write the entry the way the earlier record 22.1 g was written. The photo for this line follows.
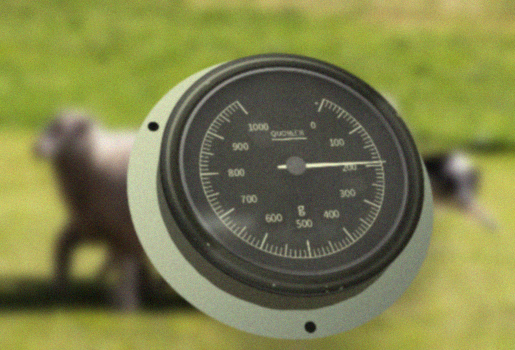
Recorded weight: 200 g
